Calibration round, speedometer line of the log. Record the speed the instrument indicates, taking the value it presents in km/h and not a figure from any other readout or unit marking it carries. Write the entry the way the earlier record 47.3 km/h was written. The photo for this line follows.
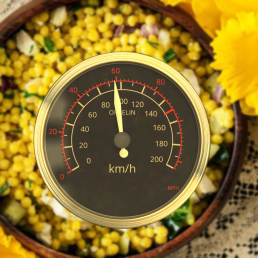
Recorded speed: 95 km/h
